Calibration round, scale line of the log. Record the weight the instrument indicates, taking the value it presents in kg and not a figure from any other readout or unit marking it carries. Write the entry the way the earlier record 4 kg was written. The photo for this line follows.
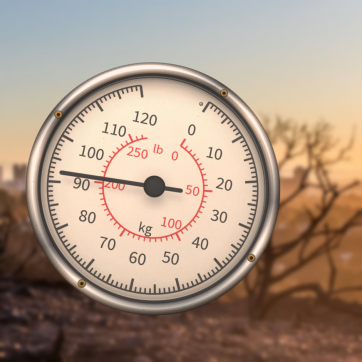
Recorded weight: 92 kg
